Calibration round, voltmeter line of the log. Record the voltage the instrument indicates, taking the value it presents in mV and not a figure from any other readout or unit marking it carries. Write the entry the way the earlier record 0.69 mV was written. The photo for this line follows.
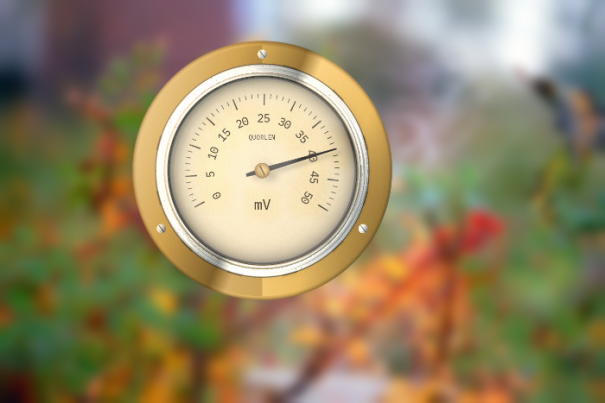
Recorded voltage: 40 mV
